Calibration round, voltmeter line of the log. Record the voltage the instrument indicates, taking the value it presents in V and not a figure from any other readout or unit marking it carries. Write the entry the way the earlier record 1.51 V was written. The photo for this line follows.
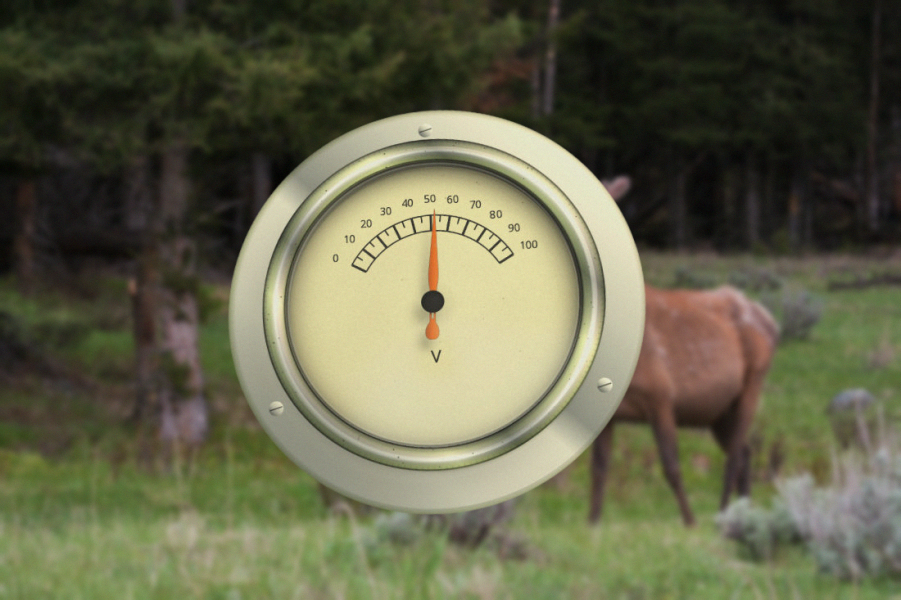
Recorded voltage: 52.5 V
